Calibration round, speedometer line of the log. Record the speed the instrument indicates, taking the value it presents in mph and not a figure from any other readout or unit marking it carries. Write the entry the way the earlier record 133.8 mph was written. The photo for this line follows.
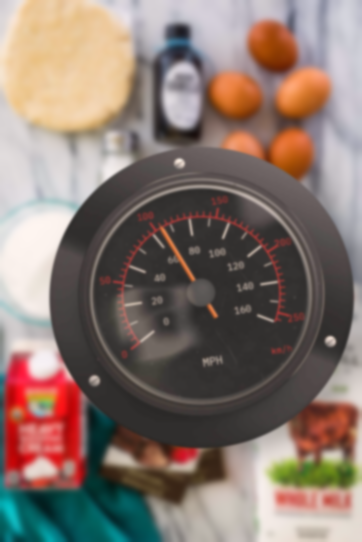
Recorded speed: 65 mph
